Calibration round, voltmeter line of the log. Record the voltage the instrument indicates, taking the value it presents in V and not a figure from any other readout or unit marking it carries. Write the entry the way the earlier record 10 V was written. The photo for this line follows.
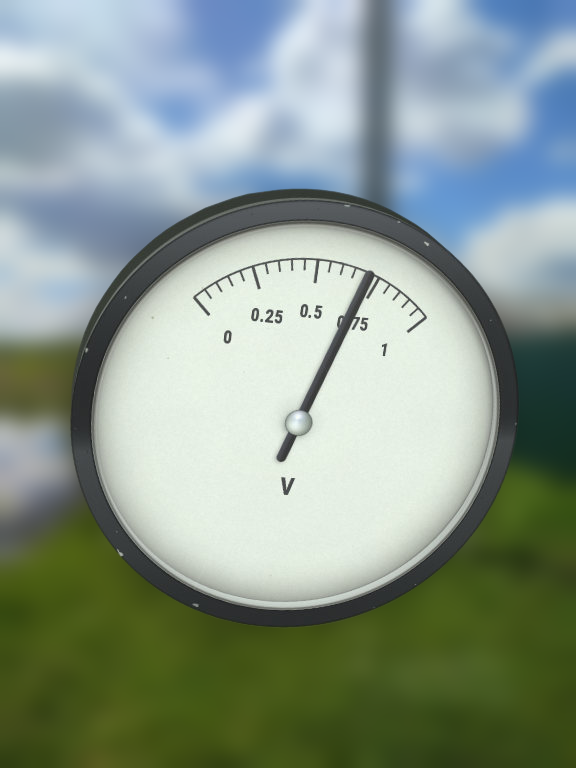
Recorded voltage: 0.7 V
